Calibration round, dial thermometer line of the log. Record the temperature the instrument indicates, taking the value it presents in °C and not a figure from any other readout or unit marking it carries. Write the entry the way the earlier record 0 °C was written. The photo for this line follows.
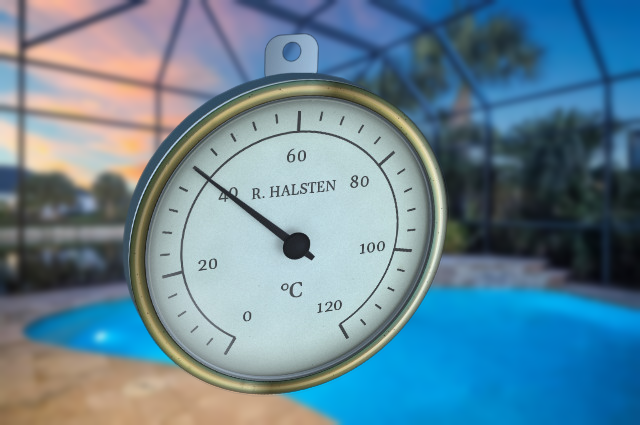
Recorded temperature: 40 °C
